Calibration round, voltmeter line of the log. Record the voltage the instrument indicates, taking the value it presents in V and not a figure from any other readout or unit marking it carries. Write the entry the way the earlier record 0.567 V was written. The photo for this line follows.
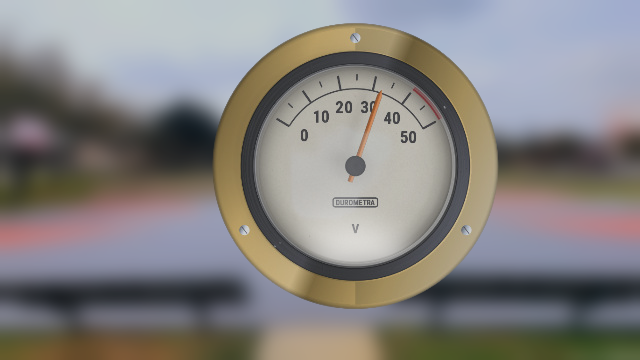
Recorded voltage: 32.5 V
